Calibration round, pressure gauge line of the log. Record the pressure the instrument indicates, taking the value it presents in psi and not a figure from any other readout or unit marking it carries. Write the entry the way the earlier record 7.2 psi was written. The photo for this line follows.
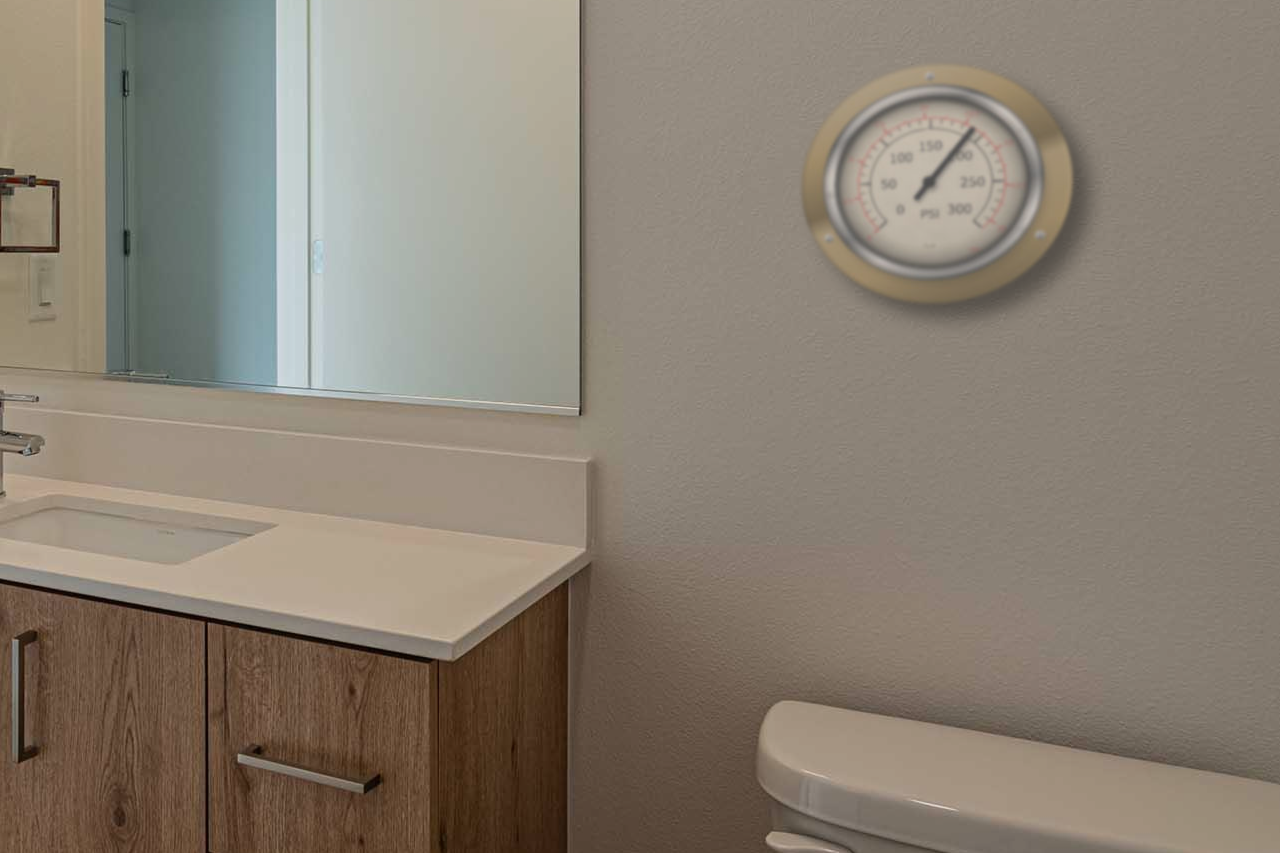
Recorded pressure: 190 psi
